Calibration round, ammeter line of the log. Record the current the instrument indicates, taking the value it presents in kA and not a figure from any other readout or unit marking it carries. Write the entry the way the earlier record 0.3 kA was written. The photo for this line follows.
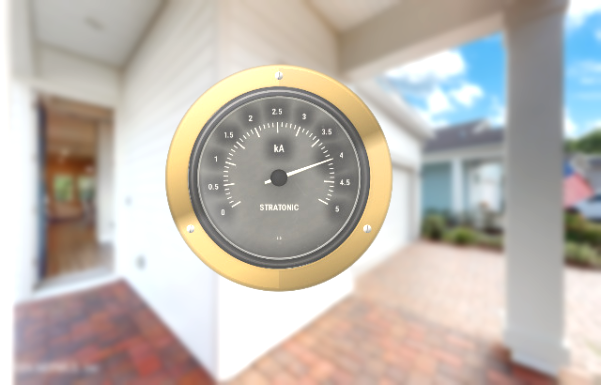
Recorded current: 4 kA
